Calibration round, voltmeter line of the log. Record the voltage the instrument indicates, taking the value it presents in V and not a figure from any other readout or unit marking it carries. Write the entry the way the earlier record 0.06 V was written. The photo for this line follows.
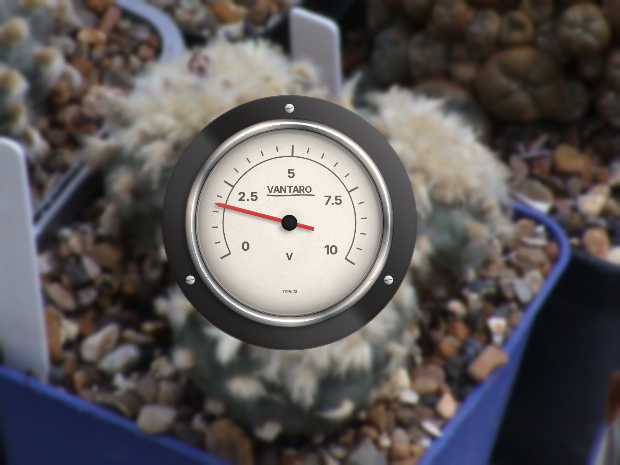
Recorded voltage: 1.75 V
